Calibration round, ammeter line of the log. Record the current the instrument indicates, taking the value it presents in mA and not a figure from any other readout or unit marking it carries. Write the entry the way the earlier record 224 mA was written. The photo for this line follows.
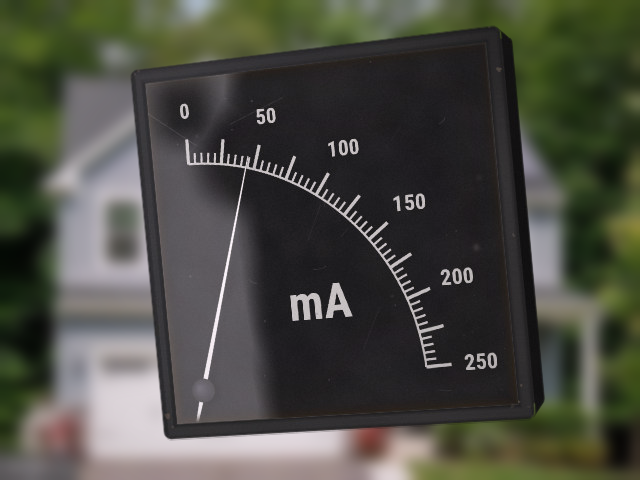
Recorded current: 45 mA
